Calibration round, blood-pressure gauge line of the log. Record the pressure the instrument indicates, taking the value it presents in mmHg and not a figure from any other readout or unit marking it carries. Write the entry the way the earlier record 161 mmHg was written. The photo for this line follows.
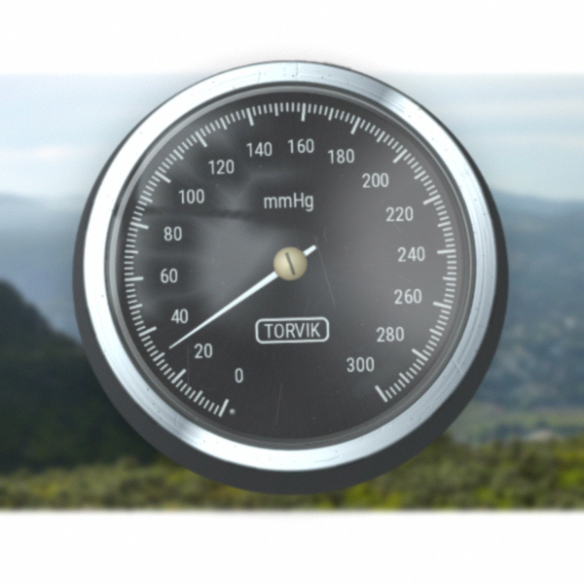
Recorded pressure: 30 mmHg
